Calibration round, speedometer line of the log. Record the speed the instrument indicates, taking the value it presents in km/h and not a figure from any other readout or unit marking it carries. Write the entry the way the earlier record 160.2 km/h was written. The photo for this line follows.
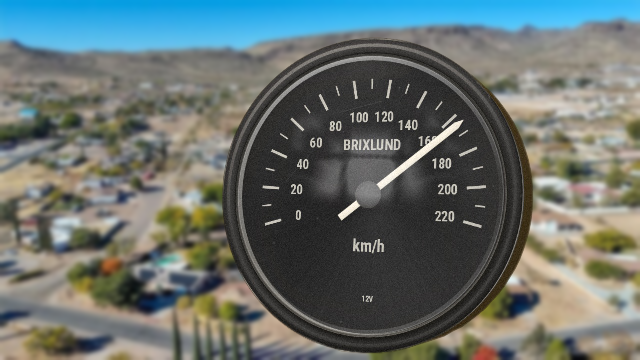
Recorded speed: 165 km/h
